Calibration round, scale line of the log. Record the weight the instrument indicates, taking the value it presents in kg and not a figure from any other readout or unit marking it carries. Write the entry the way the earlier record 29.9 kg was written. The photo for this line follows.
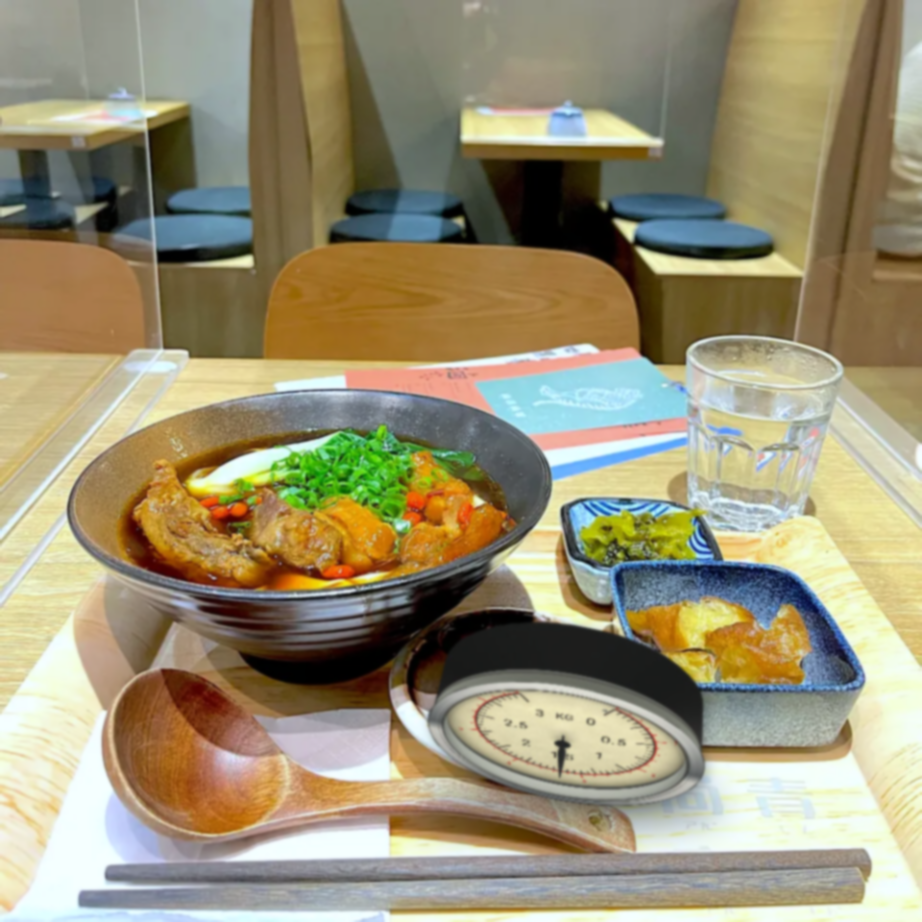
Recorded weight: 1.5 kg
